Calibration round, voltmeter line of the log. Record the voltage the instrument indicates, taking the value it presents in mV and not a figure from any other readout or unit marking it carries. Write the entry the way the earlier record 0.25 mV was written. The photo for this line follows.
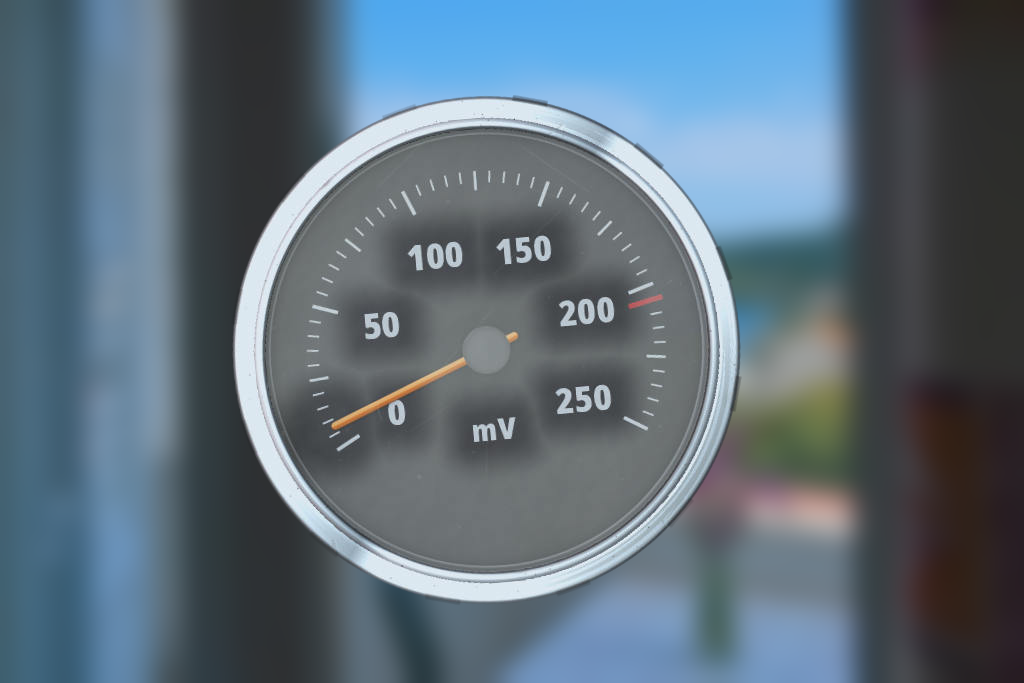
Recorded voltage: 7.5 mV
